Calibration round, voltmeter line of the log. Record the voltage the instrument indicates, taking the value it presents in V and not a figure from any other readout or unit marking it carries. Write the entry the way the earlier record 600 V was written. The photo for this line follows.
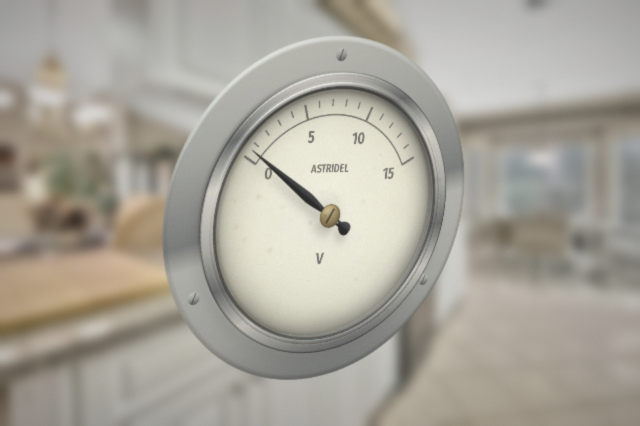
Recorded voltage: 0.5 V
